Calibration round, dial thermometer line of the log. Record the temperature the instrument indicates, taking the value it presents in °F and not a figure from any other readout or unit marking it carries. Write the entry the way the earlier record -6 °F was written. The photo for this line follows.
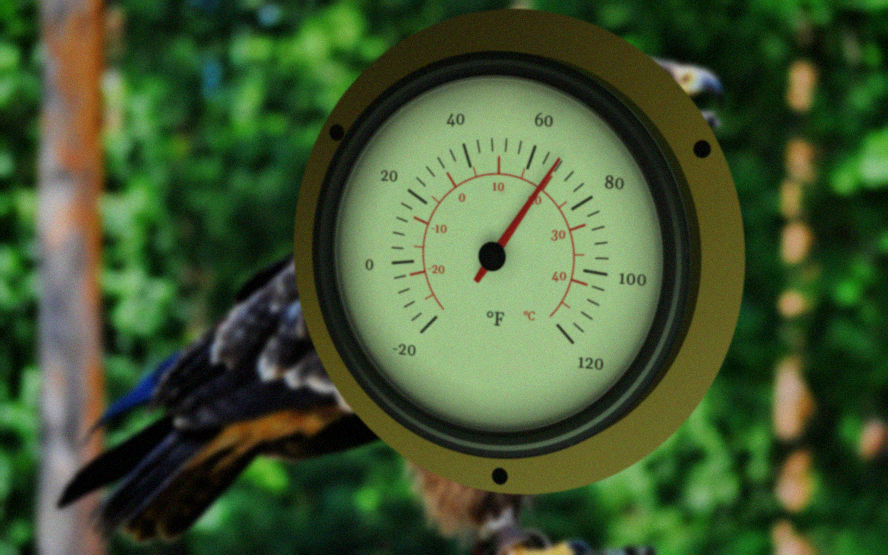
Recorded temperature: 68 °F
